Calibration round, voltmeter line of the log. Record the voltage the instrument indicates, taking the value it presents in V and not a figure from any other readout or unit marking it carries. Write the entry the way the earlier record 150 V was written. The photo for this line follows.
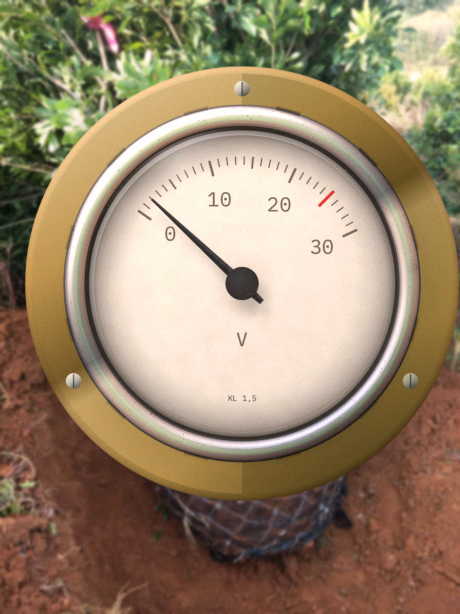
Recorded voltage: 2 V
